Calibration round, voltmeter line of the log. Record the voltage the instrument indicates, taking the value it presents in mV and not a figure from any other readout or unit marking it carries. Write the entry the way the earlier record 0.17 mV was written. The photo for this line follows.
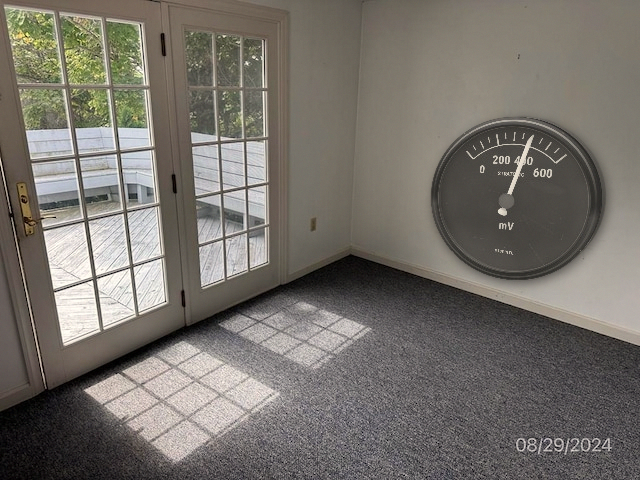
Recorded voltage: 400 mV
